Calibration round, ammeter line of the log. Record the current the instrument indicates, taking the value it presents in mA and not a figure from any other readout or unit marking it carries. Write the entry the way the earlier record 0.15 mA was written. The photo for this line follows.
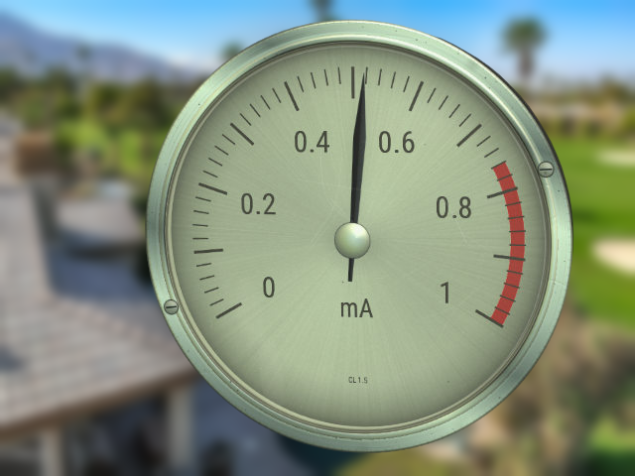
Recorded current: 0.52 mA
